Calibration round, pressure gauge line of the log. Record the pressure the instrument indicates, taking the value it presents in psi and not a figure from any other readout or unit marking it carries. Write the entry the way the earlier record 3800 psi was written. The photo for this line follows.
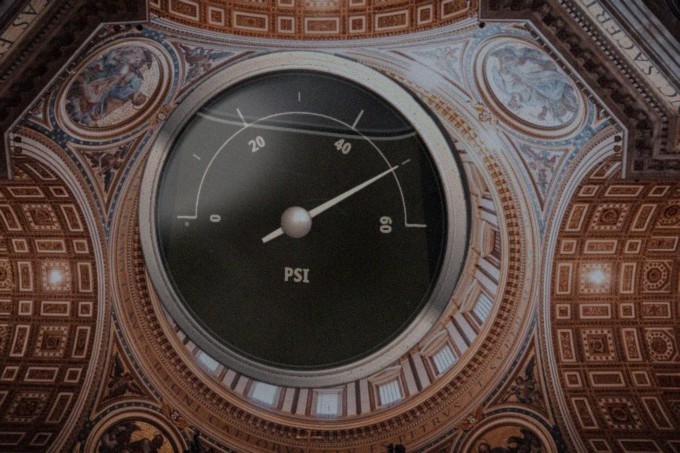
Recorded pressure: 50 psi
